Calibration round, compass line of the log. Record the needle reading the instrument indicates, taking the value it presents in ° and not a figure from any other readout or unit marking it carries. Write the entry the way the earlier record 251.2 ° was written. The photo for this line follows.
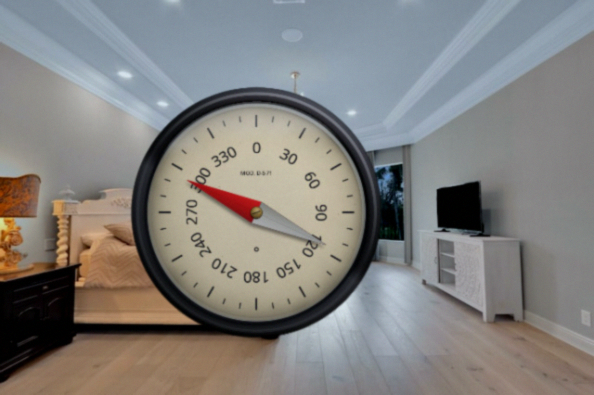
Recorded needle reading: 295 °
